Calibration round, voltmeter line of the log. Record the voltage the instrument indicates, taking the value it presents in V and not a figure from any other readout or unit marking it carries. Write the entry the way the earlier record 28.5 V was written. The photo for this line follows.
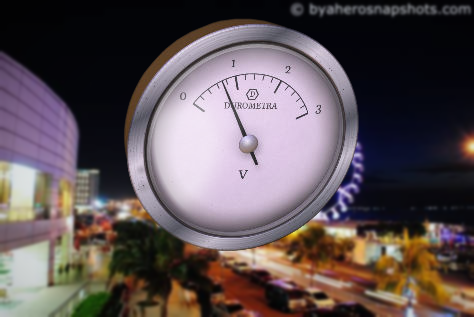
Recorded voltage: 0.7 V
